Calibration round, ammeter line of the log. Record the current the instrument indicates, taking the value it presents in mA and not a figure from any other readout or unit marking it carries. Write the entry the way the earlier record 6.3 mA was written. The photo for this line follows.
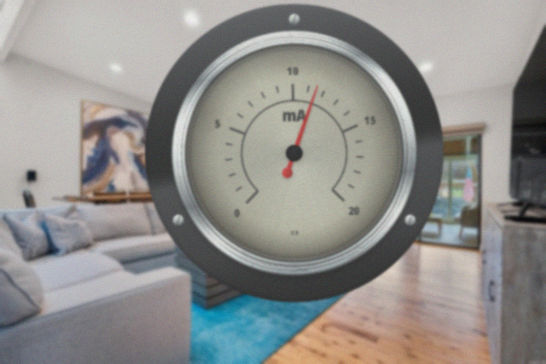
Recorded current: 11.5 mA
